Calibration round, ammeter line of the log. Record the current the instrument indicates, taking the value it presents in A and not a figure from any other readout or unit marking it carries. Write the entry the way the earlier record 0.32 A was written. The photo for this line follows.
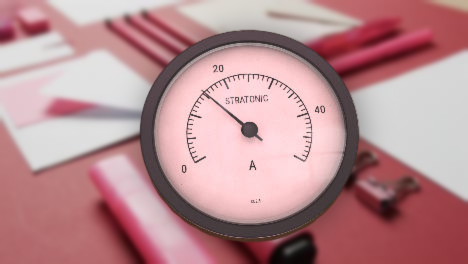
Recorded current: 15 A
